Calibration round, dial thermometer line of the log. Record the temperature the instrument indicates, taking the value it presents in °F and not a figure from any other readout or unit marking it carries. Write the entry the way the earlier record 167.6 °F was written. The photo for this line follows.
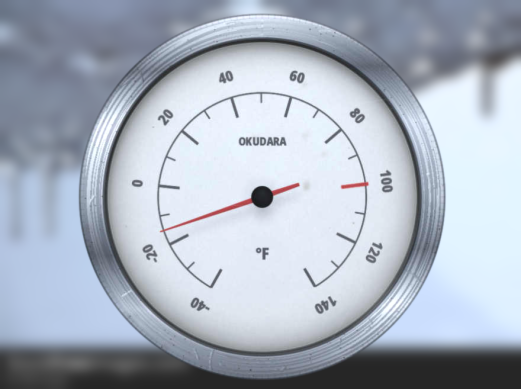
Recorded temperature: -15 °F
